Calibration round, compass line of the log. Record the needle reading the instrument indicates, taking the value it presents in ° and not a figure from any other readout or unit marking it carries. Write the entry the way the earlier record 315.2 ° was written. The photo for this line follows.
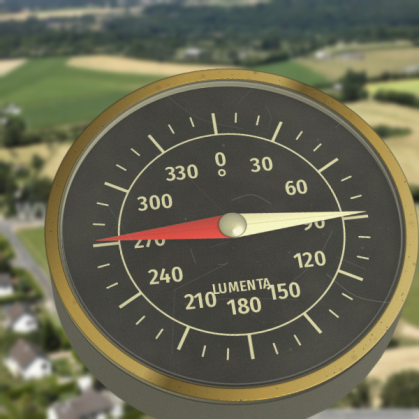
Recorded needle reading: 270 °
